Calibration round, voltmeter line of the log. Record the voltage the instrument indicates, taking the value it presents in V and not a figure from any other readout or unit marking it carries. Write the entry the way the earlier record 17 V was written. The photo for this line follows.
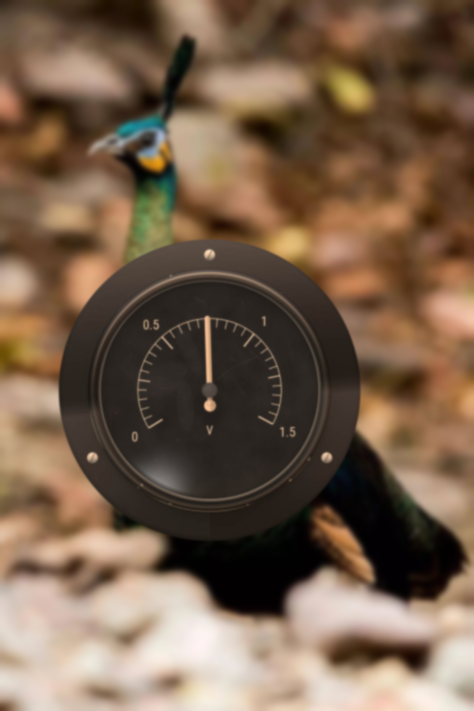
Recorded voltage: 0.75 V
